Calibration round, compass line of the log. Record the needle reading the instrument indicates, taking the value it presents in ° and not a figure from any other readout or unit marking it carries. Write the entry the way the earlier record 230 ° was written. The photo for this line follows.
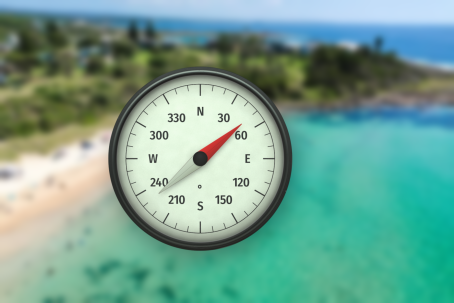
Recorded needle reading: 50 °
